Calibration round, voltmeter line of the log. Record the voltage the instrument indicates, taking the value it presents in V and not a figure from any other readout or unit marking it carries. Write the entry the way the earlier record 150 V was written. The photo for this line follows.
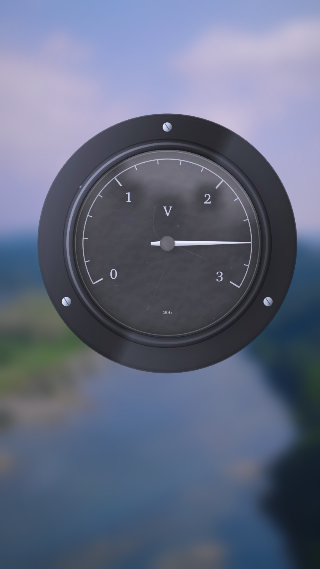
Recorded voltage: 2.6 V
